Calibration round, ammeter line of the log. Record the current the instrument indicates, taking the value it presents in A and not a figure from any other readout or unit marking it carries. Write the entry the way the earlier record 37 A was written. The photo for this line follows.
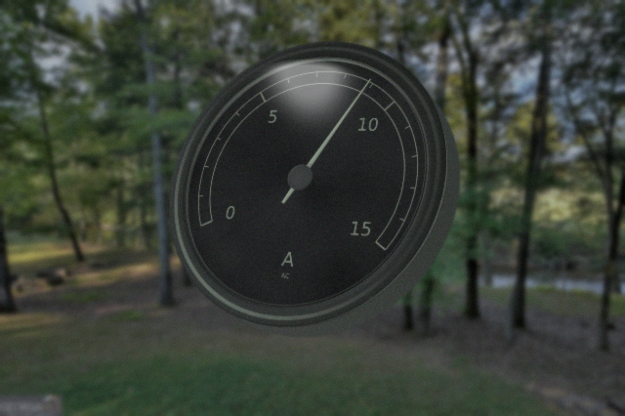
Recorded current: 9 A
